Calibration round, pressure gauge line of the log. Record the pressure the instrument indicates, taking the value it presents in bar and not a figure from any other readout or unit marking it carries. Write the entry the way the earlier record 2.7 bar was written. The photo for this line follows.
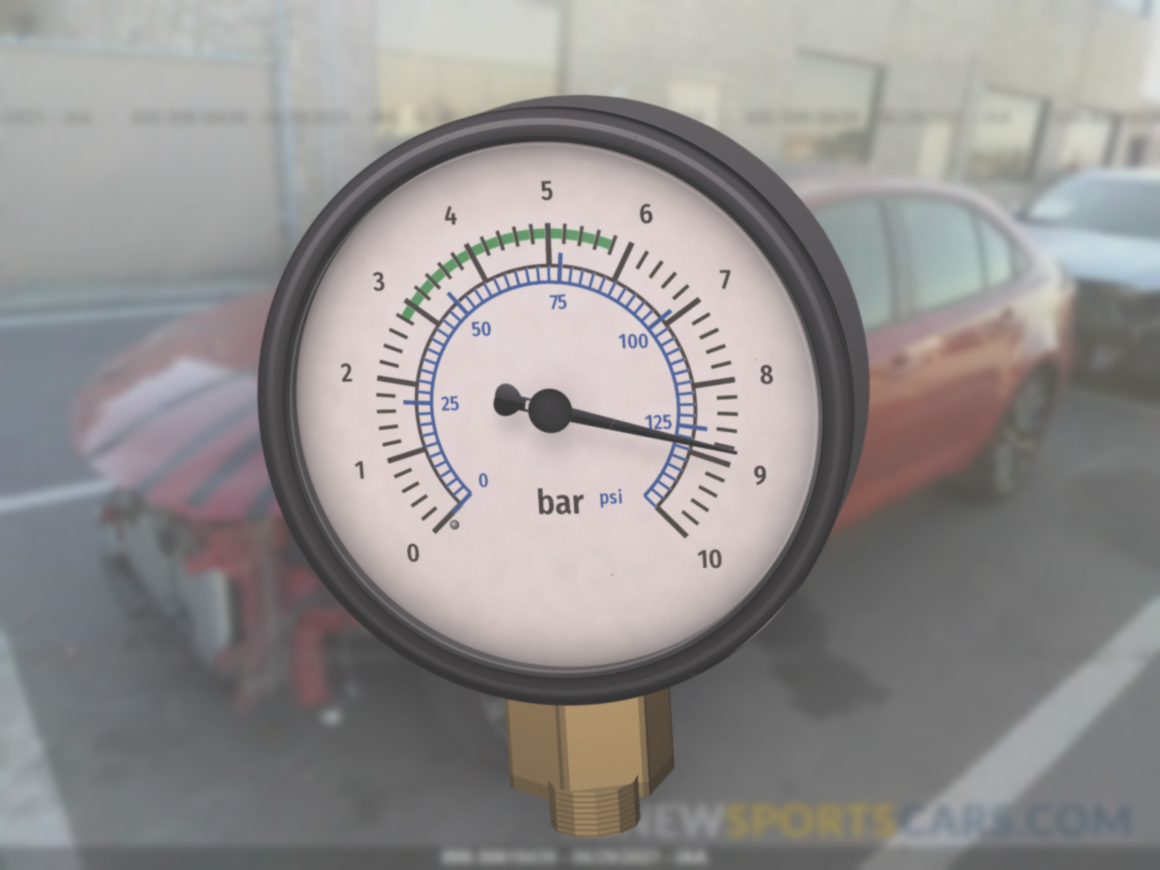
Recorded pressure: 8.8 bar
